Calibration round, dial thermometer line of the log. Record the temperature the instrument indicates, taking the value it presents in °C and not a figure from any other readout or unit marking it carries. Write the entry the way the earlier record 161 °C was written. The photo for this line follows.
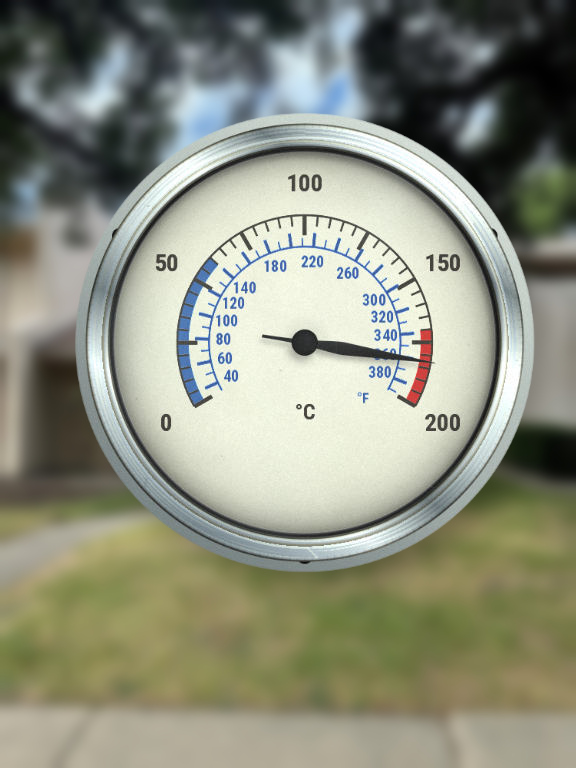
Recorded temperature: 182.5 °C
